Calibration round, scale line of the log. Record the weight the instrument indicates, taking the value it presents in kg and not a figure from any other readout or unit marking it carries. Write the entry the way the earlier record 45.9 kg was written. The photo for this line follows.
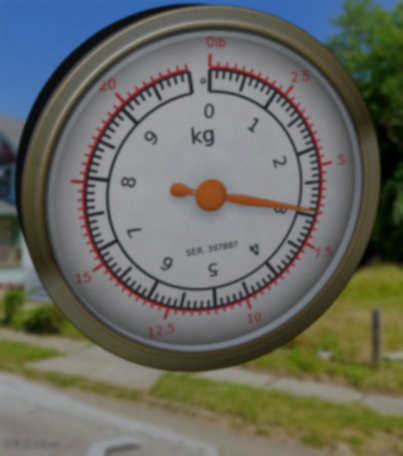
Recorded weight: 2.9 kg
